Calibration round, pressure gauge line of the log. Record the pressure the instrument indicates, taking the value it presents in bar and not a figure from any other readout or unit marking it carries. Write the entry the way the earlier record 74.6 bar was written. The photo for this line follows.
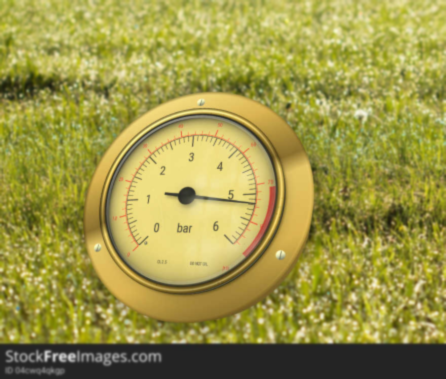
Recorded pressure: 5.2 bar
